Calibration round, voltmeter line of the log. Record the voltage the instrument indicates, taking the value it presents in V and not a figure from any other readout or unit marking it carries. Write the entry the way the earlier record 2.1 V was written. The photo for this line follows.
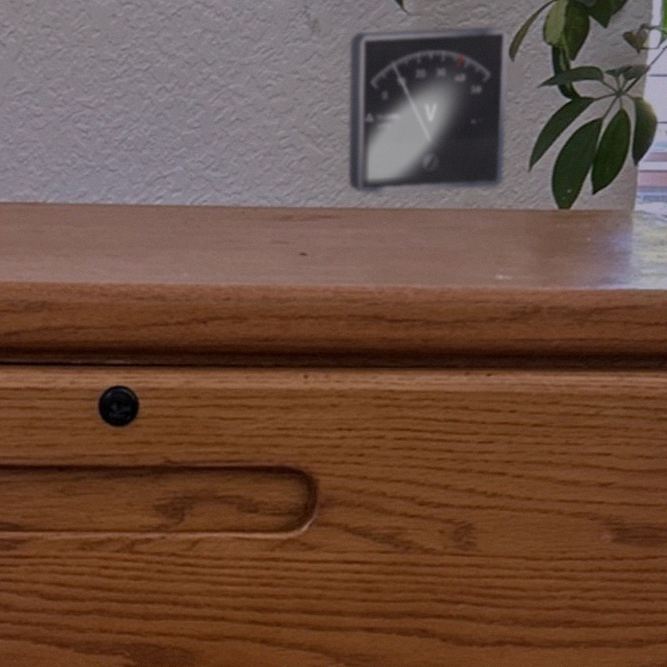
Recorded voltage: 10 V
